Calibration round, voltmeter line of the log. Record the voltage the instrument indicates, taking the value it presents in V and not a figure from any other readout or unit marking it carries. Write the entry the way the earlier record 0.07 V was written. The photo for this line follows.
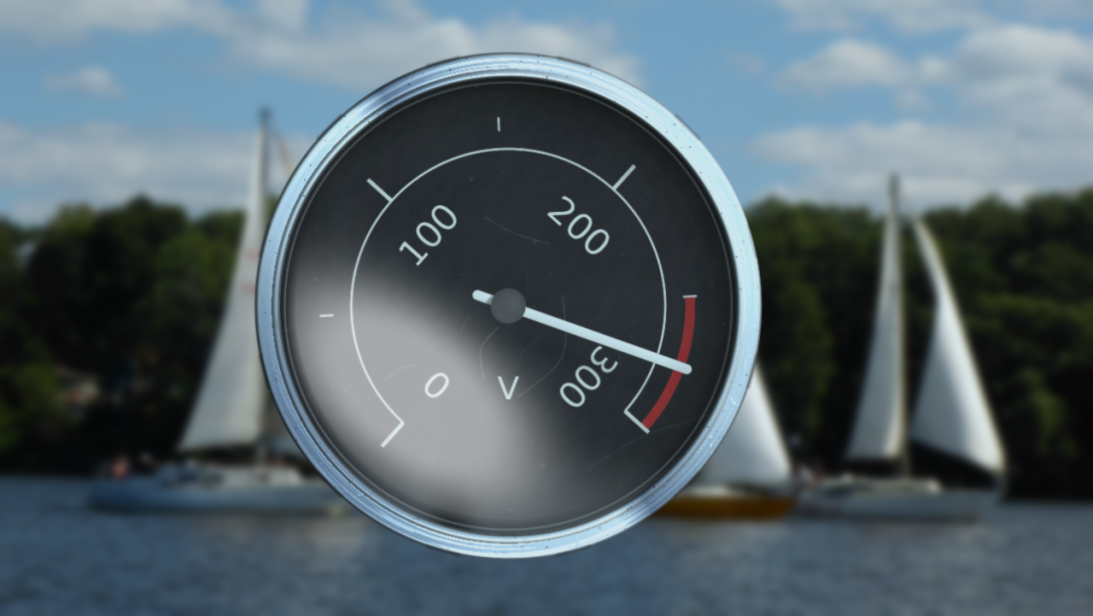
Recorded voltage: 275 V
